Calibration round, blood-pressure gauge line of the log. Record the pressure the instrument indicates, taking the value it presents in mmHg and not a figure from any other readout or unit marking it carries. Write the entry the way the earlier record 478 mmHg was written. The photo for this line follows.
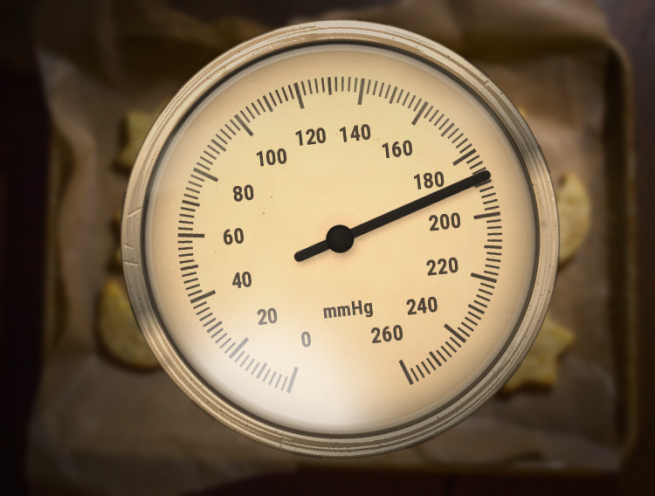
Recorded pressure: 188 mmHg
